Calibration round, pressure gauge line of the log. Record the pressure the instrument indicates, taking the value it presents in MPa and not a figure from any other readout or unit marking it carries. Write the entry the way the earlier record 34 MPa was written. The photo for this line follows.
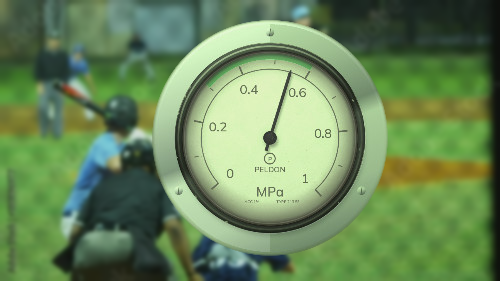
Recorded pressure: 0.55 MPa
